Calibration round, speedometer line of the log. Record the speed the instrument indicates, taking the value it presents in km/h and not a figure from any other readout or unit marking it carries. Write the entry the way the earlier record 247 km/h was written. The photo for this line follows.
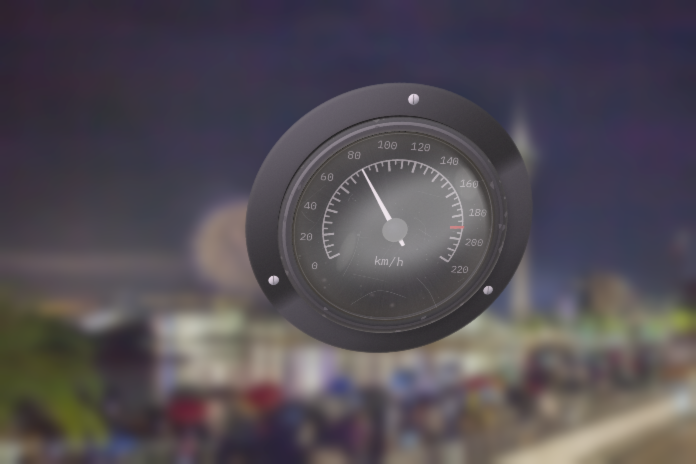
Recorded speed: 80 km/h
